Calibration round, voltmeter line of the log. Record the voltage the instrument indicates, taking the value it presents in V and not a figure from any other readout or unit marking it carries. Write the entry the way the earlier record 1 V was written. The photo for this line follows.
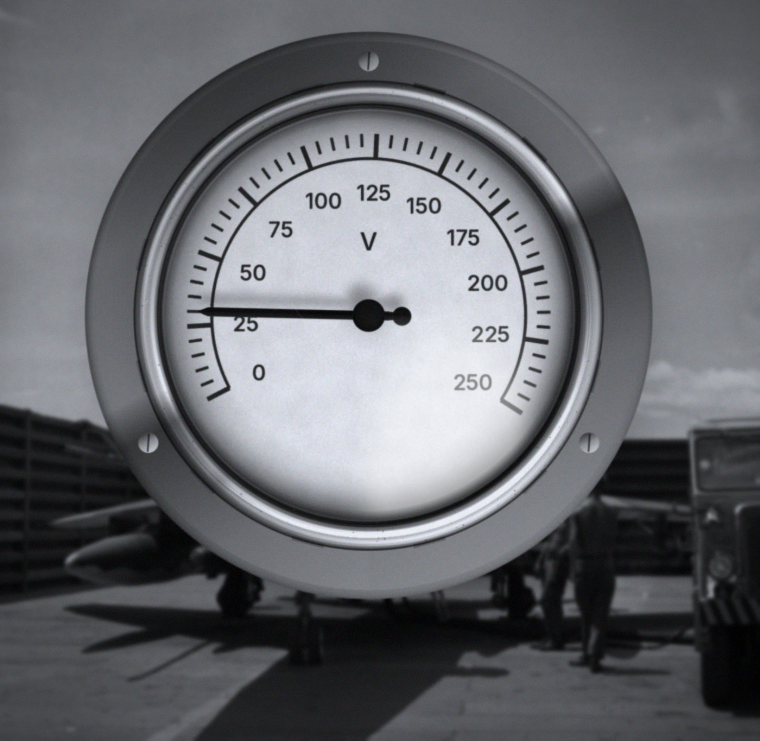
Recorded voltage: 30 V
